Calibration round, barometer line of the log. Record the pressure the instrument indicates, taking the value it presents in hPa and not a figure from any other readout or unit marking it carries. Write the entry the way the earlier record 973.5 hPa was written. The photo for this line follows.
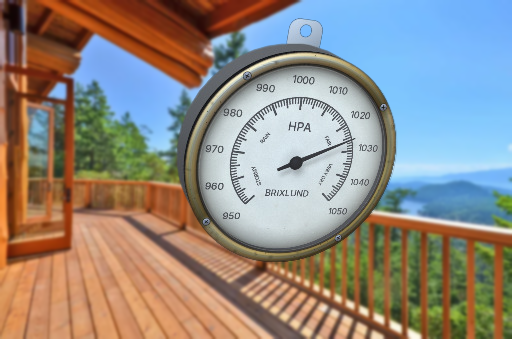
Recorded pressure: 1025 hPa
